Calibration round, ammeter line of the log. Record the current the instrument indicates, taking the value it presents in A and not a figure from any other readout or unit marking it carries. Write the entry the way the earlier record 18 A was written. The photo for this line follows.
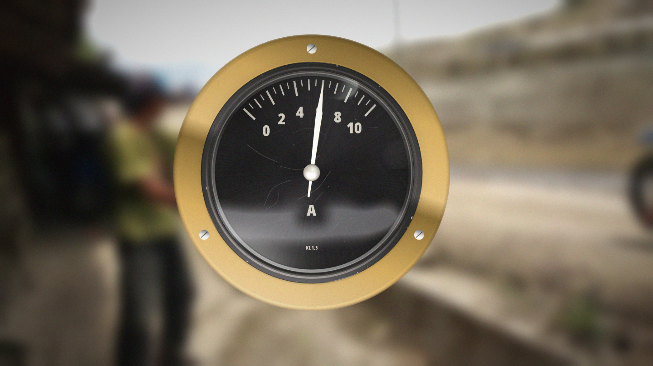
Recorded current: 6 A
